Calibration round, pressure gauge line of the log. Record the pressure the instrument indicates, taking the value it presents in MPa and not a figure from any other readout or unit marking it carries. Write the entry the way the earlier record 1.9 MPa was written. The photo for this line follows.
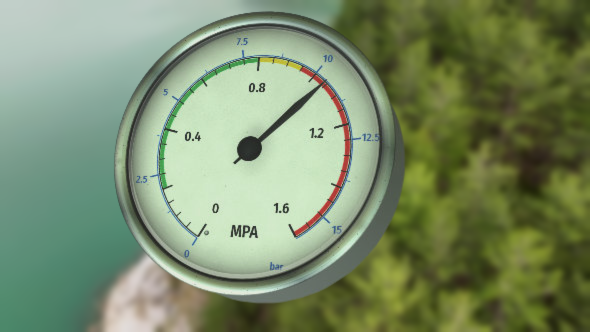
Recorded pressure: 1.05 MPa
